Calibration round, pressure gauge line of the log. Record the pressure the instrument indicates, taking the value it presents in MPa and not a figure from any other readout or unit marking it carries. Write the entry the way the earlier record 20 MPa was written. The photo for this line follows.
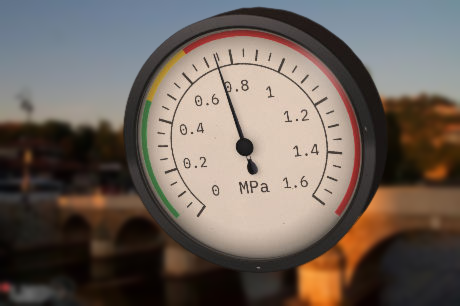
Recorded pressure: 0.75 MPa
